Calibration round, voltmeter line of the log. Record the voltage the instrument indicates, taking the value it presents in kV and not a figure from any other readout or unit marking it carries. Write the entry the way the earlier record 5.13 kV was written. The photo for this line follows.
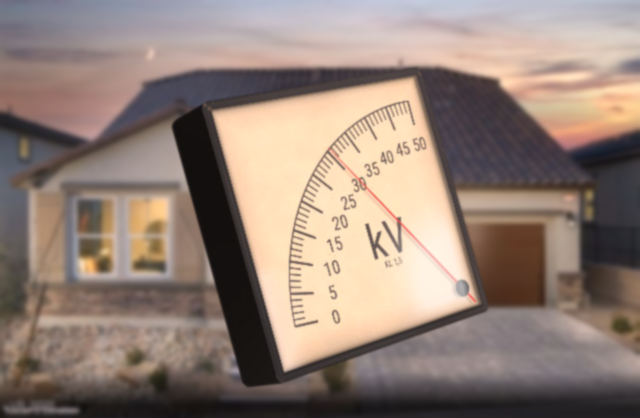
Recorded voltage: 30 kV
